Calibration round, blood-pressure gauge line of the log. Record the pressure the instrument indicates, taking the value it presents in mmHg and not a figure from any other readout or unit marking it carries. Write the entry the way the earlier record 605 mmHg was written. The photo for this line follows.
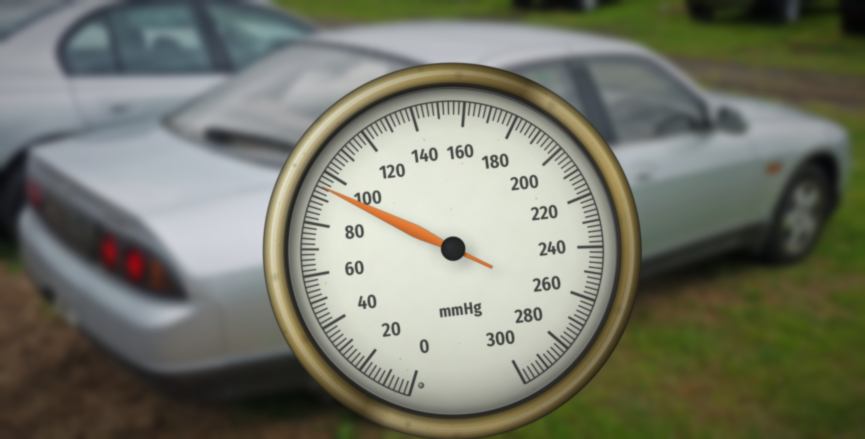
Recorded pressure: 94 mmHg
